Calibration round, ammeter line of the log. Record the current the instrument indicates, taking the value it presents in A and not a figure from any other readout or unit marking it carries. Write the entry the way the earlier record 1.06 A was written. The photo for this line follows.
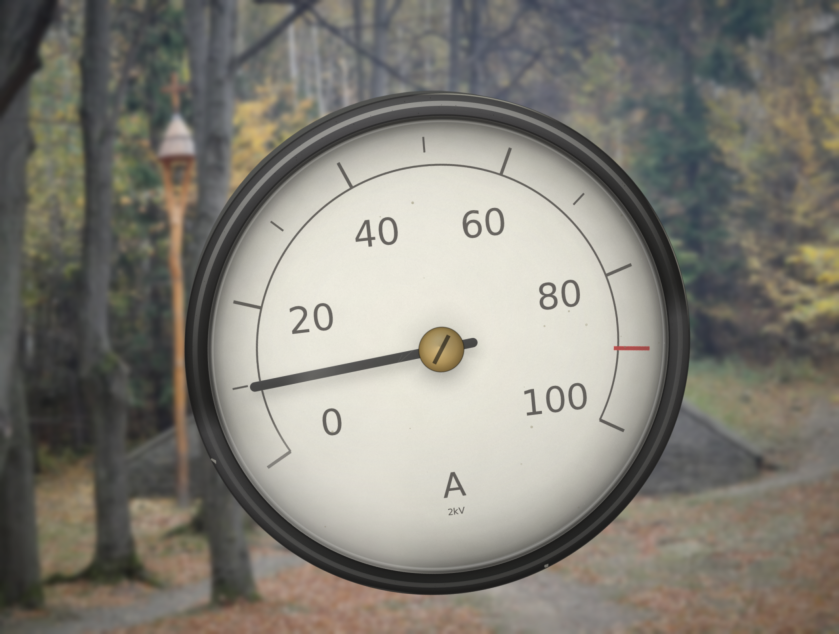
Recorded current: 10 A
